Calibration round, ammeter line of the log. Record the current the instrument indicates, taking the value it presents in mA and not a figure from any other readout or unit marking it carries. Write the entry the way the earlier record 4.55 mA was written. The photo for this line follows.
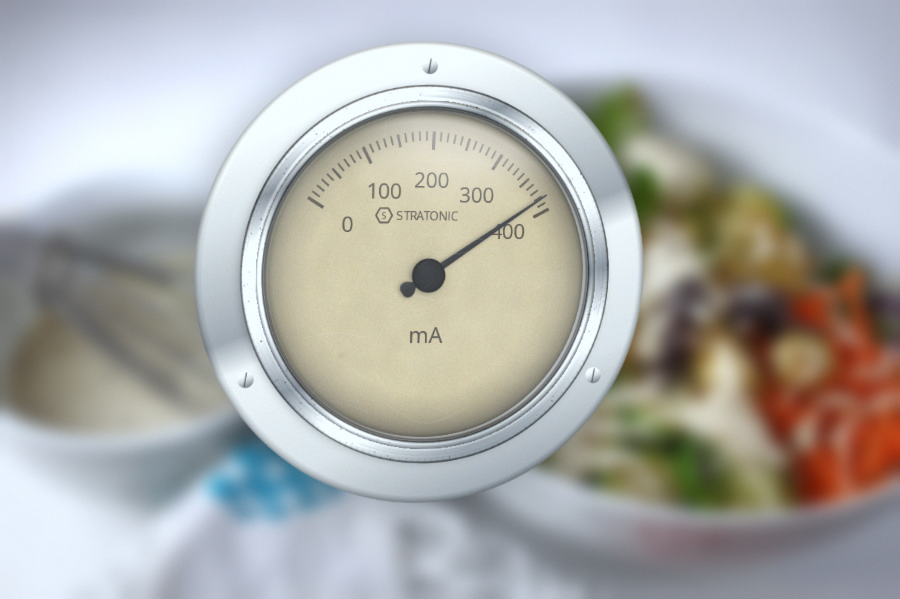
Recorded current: 380 mA
